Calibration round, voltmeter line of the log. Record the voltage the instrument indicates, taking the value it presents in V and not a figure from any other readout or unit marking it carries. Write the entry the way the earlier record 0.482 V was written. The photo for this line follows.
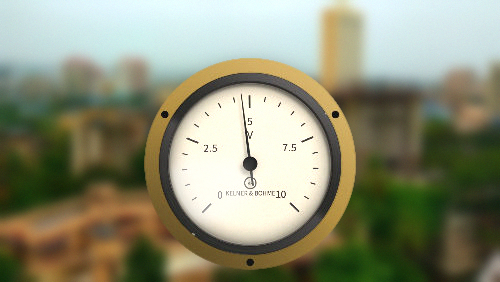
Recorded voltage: 4.75 V
